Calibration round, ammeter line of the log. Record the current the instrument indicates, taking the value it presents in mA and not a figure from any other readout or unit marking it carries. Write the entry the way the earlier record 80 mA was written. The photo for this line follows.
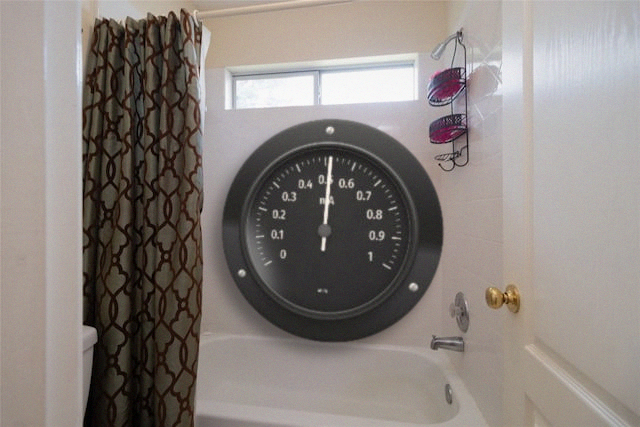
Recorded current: 0.52 mA
